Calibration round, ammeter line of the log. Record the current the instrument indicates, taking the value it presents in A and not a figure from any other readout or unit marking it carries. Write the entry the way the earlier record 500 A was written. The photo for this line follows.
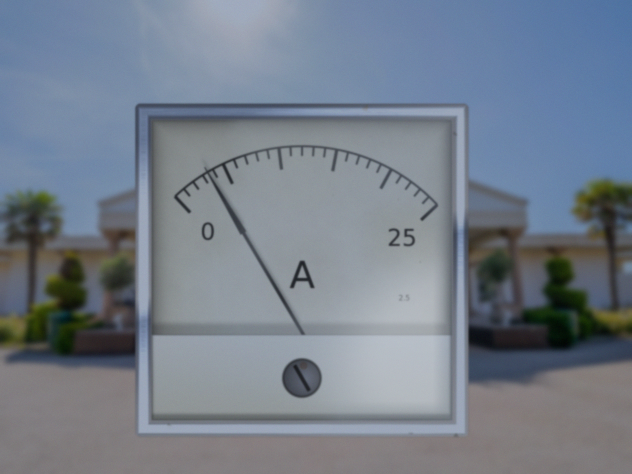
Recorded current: 3.5 A
